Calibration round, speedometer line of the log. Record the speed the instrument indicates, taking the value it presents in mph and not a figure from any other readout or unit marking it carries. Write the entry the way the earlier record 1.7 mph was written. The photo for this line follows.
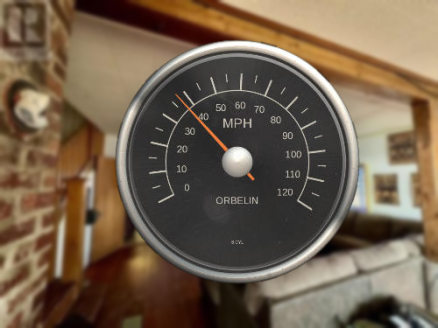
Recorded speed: 37.5 mph
